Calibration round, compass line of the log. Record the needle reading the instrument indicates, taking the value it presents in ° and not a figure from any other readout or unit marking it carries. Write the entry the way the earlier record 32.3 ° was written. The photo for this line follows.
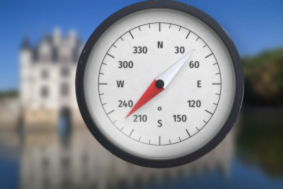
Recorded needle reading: 225 °
